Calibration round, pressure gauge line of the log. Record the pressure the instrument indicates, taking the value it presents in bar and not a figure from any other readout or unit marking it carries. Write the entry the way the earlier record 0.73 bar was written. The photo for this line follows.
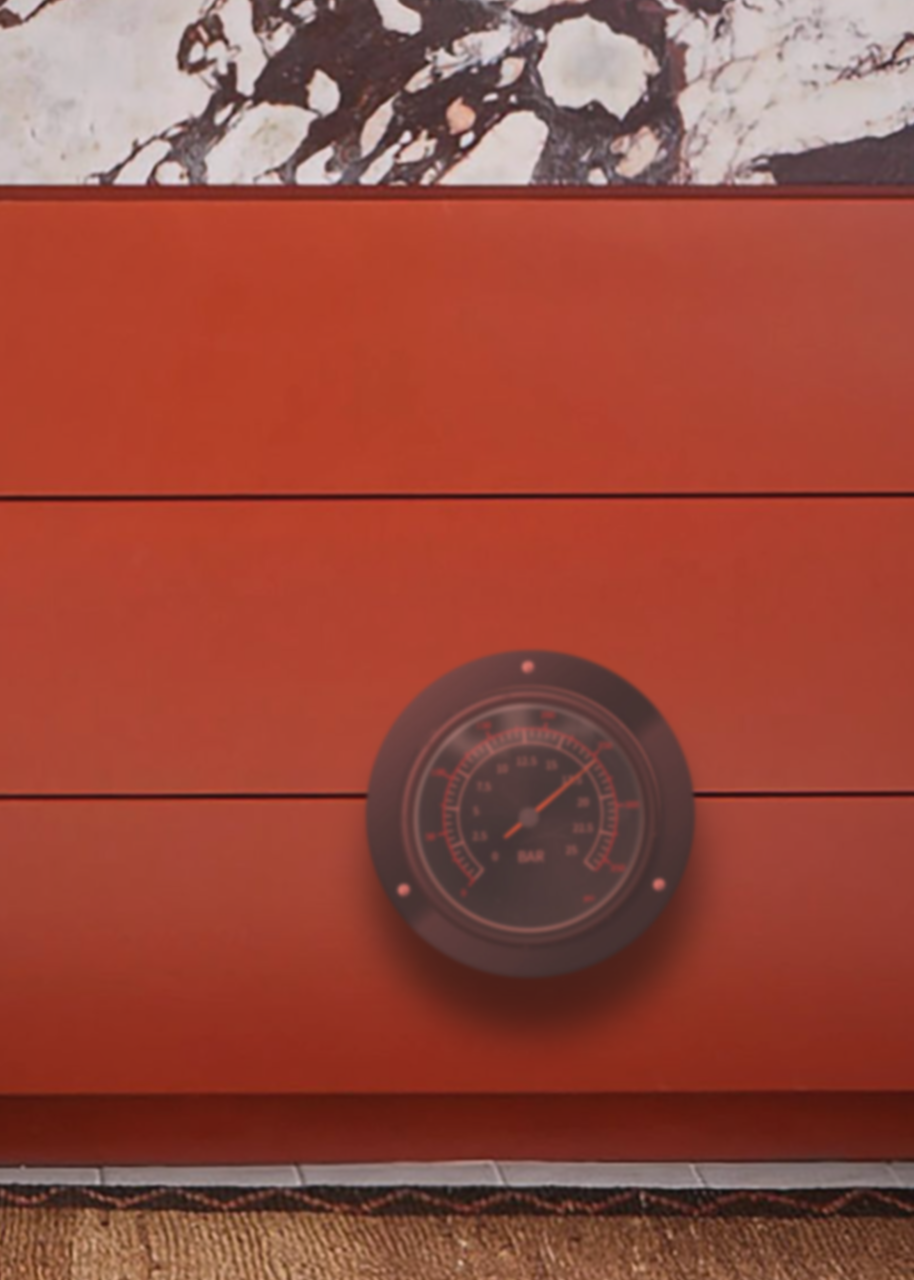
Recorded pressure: 17.5 bar
